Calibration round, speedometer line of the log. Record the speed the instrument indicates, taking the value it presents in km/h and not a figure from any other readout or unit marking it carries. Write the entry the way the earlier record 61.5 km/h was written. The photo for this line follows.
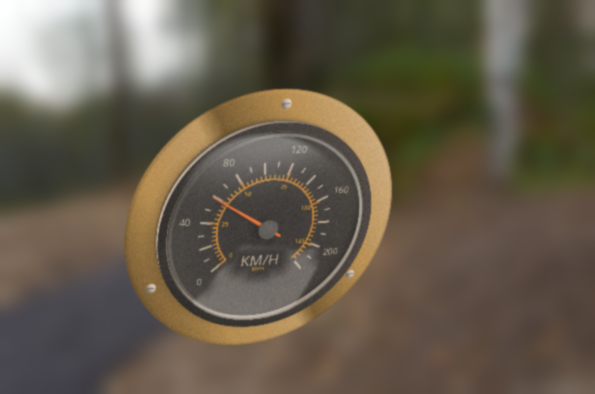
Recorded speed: 60 km/h
